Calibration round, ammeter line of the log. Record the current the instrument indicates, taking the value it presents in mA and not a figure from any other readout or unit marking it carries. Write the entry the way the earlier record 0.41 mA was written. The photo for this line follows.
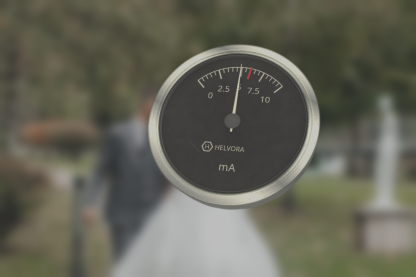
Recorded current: 5 mA
